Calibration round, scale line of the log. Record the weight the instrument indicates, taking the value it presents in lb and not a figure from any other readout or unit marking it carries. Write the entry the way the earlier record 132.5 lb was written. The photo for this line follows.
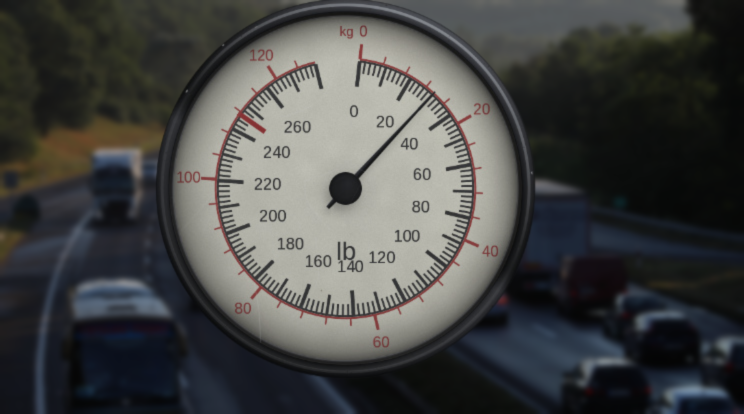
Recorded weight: 30 lb
